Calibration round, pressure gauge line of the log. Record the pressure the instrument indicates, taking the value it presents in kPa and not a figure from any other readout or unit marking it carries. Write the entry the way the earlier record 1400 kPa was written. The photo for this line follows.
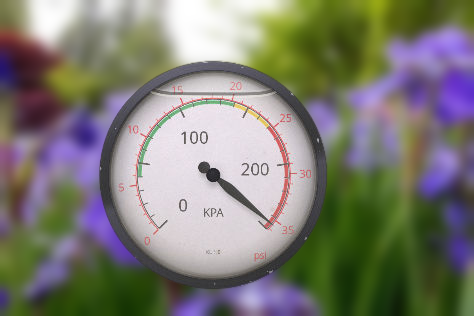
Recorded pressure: 245 kPa
